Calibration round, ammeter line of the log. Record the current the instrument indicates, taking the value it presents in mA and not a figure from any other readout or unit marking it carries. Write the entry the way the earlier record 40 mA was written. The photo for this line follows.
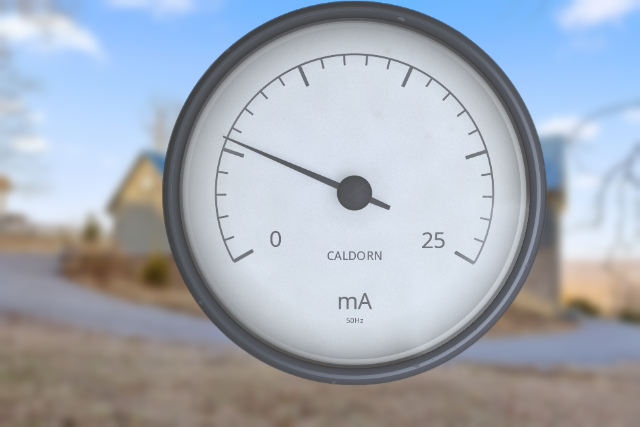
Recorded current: 5.5 mA
